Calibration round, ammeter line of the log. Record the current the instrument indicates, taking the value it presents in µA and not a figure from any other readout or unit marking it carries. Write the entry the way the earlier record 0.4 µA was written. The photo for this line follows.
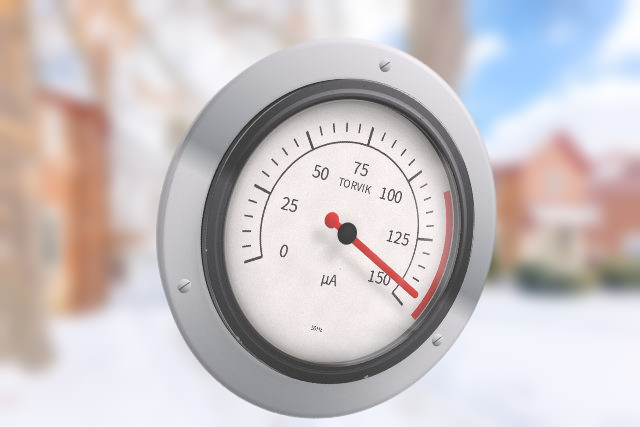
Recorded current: 145 µA
